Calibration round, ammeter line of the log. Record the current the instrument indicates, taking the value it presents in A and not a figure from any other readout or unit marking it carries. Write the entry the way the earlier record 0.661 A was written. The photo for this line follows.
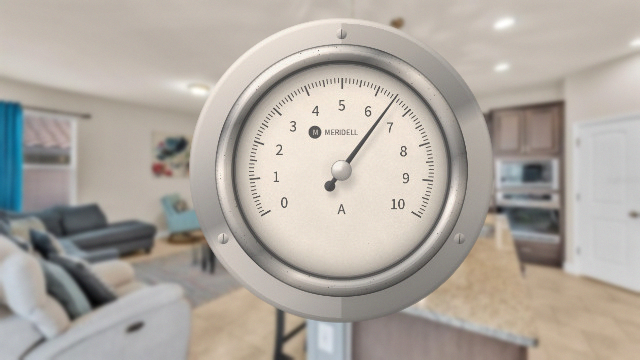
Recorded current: 6.5 A
